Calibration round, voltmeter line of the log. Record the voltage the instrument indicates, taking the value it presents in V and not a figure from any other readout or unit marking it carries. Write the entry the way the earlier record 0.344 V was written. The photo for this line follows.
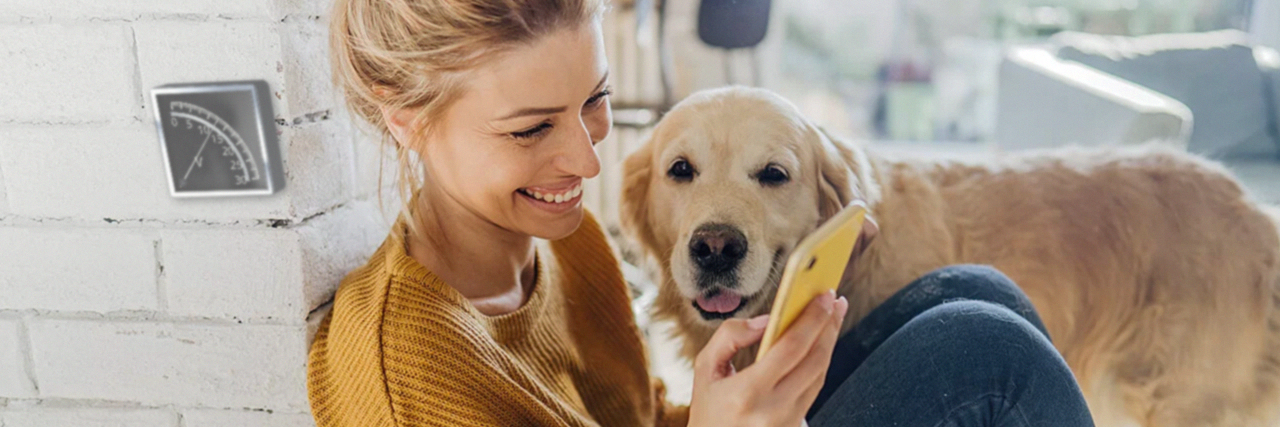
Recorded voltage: 12.5 V
